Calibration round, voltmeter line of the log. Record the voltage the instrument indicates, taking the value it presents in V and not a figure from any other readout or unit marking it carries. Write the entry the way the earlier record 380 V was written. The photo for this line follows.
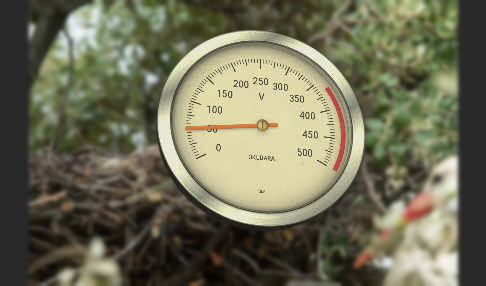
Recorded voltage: 50 V
